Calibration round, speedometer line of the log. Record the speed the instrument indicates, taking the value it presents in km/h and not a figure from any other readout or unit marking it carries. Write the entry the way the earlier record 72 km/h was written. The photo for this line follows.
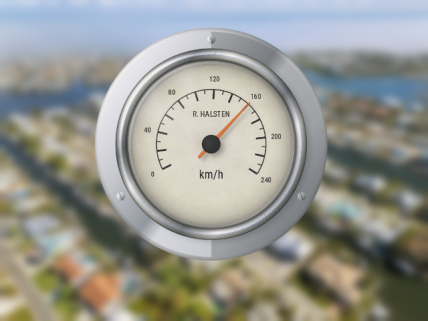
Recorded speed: 160 km/h
